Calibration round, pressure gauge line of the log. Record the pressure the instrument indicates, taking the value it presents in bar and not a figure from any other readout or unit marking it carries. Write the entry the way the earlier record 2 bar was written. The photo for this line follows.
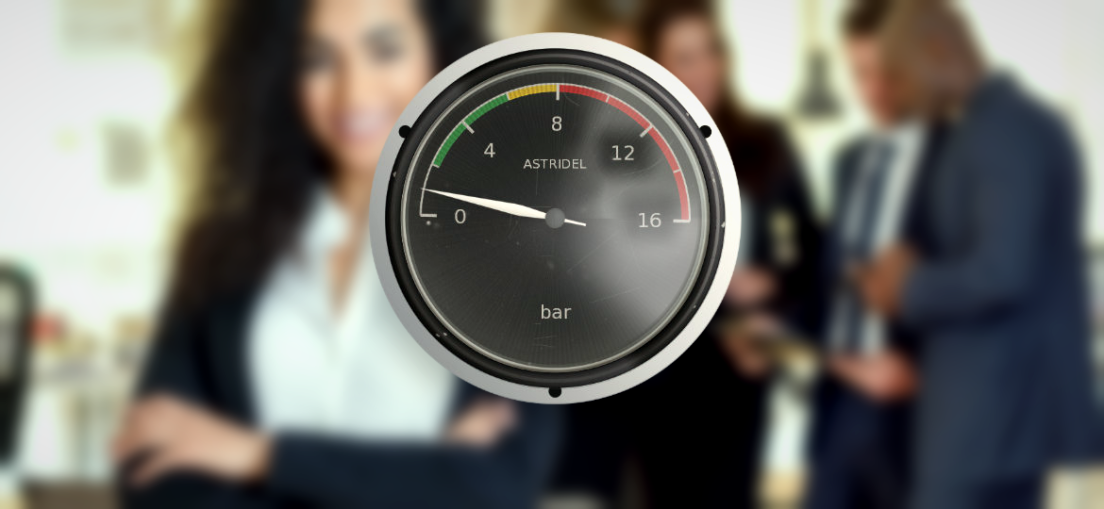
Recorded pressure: 1 bar
